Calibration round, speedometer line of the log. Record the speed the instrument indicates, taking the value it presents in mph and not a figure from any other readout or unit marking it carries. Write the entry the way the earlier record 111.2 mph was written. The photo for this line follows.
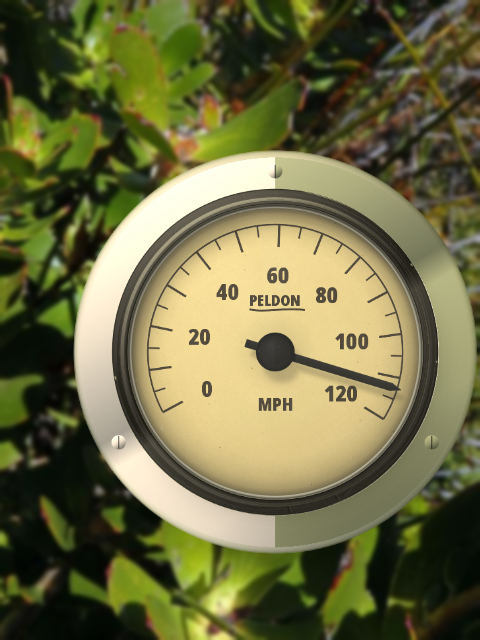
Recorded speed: 112.5 mph
